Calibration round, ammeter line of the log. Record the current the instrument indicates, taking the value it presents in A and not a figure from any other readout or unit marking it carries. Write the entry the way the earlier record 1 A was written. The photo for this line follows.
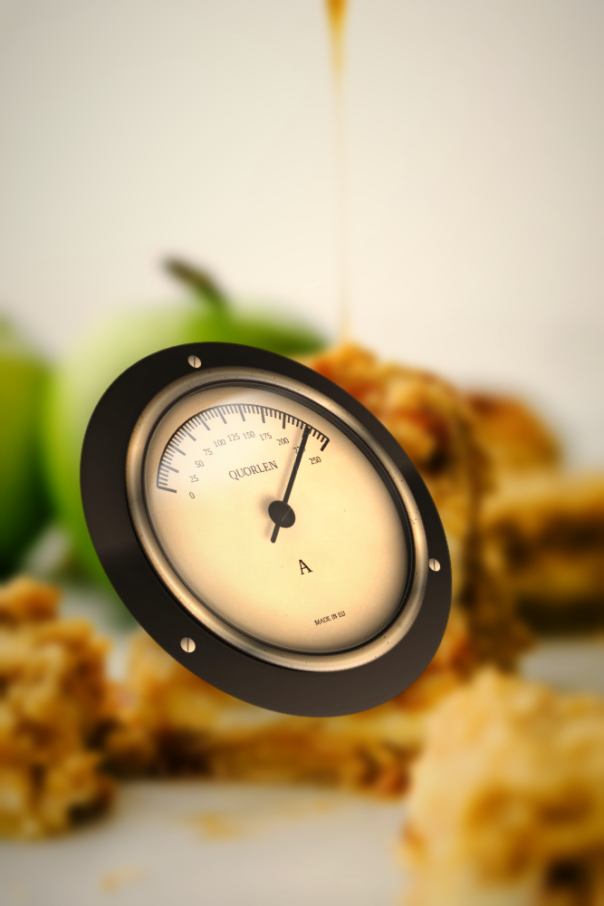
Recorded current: 225 A
